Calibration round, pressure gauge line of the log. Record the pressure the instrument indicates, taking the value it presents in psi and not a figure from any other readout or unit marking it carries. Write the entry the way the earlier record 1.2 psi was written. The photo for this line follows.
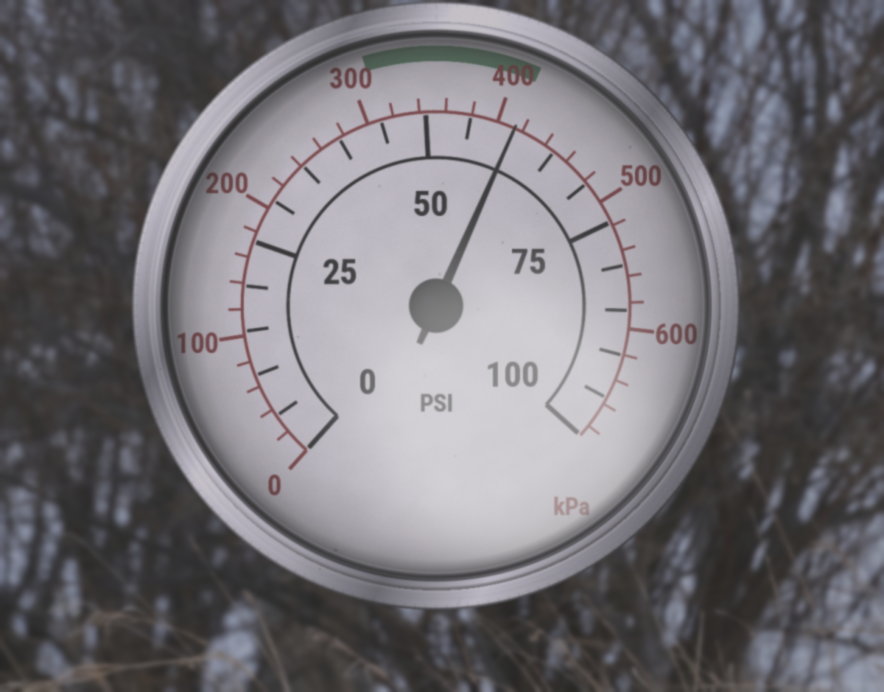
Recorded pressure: 60 psi
